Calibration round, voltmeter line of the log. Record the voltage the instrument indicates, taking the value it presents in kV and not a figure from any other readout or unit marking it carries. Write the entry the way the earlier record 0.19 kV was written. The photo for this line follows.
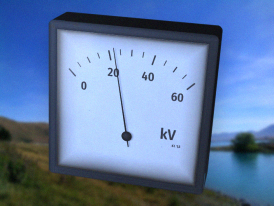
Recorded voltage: 22.5 kV
